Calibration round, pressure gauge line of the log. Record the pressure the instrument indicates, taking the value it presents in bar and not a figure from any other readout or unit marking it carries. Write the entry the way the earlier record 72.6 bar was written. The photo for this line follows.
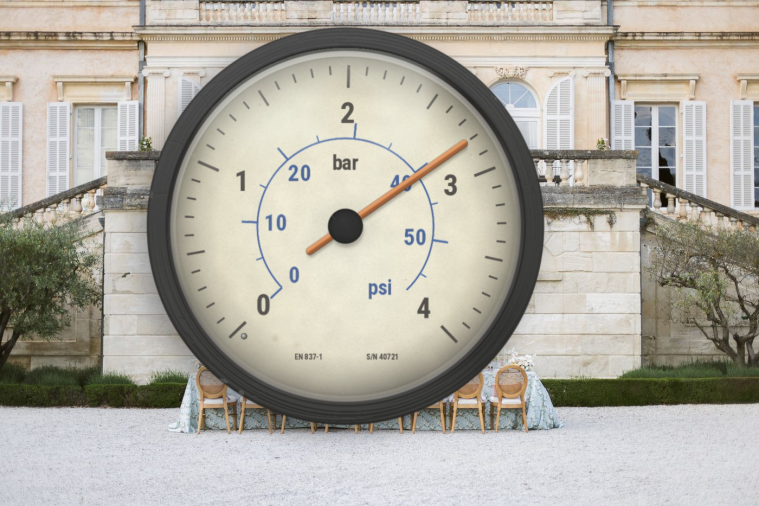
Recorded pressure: 2.8 bar
